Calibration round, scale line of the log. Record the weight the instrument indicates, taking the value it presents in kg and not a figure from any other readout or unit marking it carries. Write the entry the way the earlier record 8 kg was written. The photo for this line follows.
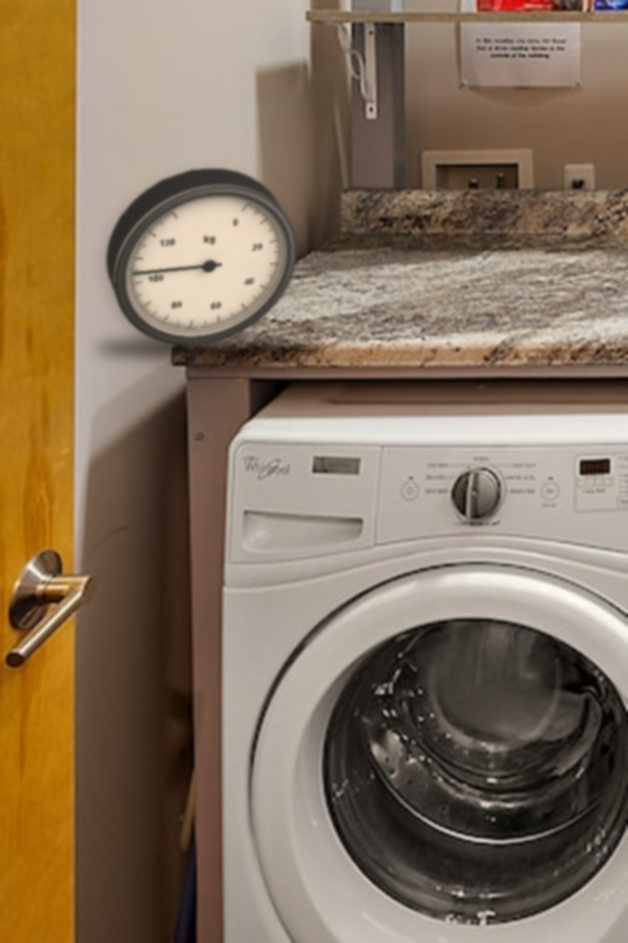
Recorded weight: 105 kg
